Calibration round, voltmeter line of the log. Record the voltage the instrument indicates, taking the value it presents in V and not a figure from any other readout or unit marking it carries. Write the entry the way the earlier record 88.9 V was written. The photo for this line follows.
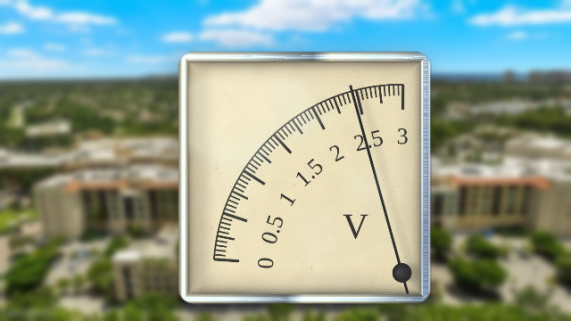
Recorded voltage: 2.45 V
